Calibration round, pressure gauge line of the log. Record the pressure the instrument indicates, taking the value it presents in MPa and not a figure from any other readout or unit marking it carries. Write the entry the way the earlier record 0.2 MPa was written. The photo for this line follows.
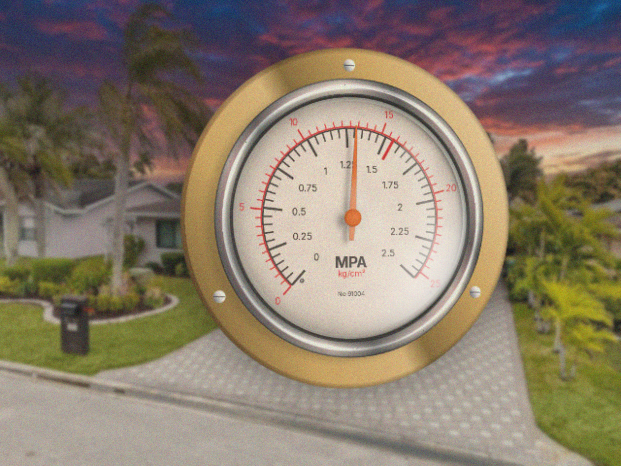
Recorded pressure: 1.3 MPa
